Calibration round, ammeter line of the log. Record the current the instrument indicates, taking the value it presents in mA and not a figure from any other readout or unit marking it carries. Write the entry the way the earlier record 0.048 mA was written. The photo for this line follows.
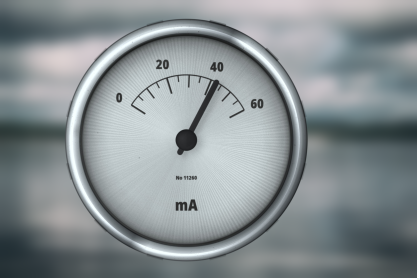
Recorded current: 42.5 mA
